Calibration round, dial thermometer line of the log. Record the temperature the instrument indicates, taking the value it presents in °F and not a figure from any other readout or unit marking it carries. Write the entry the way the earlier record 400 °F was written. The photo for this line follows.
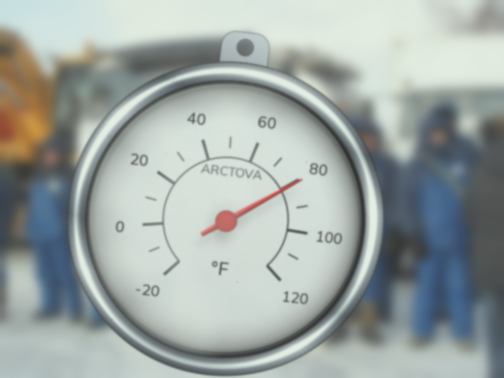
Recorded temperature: 80 °F
